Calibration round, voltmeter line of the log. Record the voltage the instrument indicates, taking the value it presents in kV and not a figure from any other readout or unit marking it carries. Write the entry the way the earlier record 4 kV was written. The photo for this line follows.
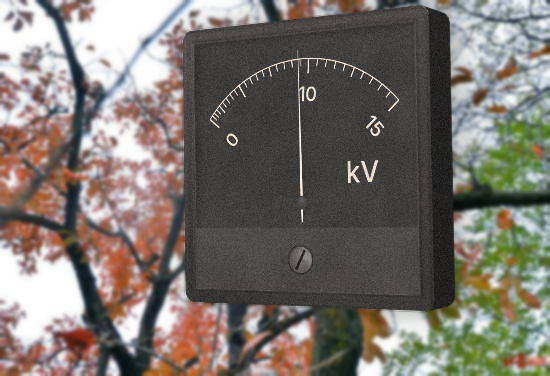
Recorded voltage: 9.5 kV
